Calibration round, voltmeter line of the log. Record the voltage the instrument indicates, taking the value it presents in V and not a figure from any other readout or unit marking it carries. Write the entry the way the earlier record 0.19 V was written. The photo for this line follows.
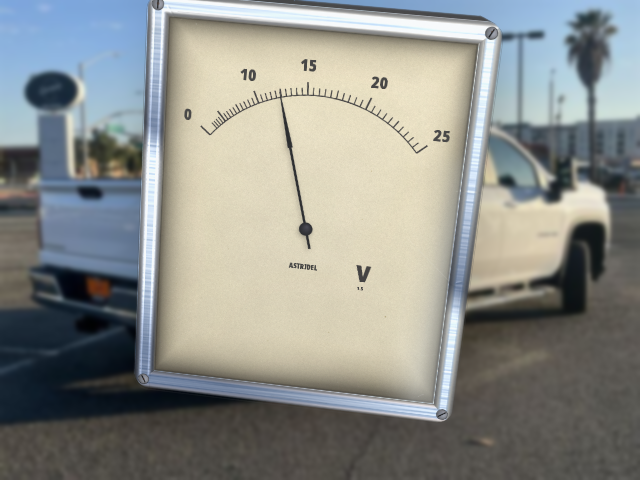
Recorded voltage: 12.5 V
